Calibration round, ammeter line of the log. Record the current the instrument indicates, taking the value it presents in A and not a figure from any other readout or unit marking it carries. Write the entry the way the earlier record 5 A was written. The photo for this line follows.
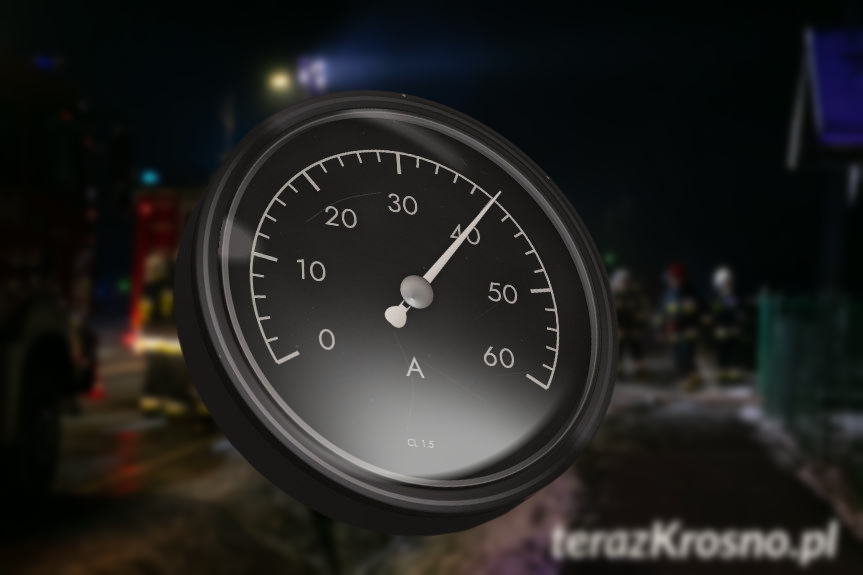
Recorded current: 40 A
